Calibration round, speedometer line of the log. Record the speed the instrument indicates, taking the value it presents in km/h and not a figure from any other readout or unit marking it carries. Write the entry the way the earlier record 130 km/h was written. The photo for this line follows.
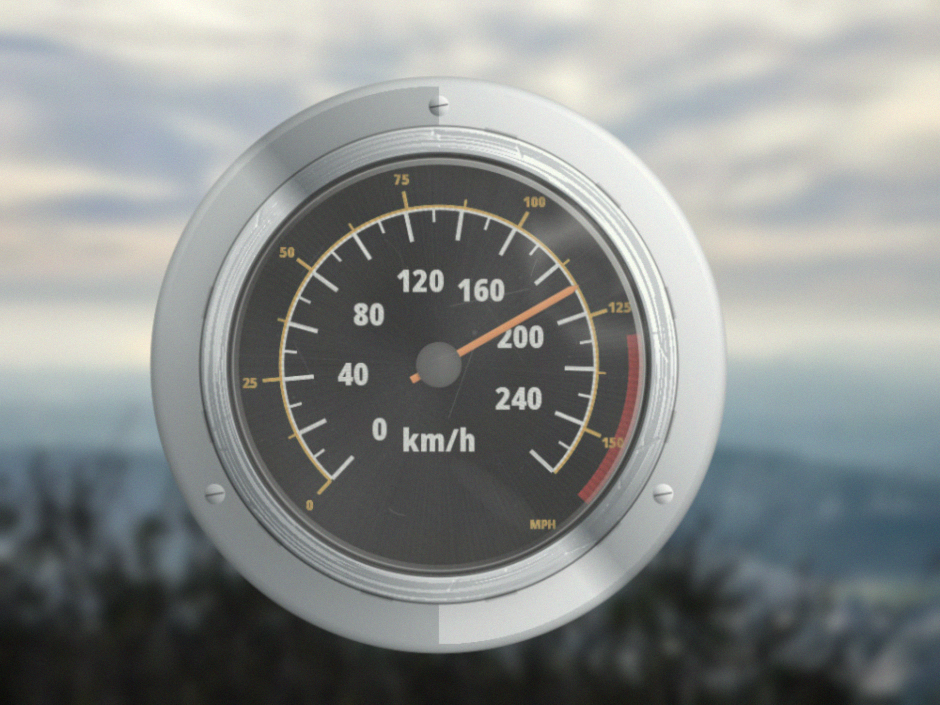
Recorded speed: 190 km/h
